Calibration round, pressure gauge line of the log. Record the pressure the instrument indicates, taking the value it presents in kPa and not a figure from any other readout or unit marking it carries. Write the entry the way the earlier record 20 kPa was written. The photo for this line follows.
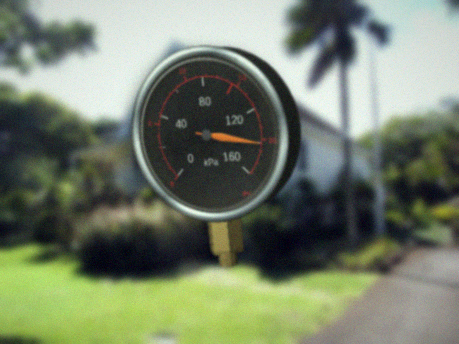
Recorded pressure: 140 kPa
